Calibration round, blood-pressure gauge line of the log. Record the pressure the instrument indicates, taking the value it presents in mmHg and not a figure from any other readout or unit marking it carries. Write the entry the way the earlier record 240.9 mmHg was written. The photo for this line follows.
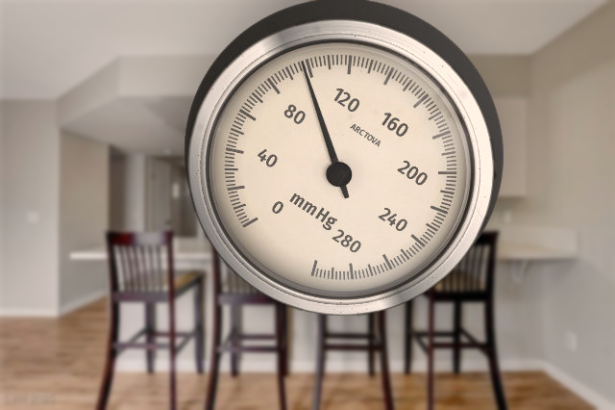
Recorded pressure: 98 mmHg
